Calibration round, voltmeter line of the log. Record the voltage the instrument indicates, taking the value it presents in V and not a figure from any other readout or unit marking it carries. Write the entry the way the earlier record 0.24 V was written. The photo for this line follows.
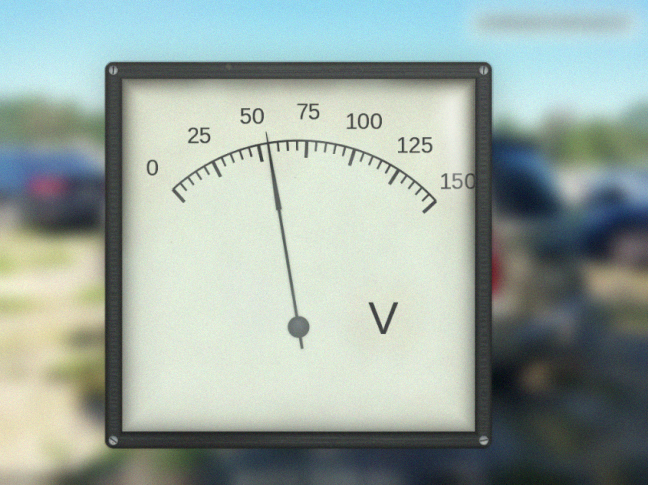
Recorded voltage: 55 V
